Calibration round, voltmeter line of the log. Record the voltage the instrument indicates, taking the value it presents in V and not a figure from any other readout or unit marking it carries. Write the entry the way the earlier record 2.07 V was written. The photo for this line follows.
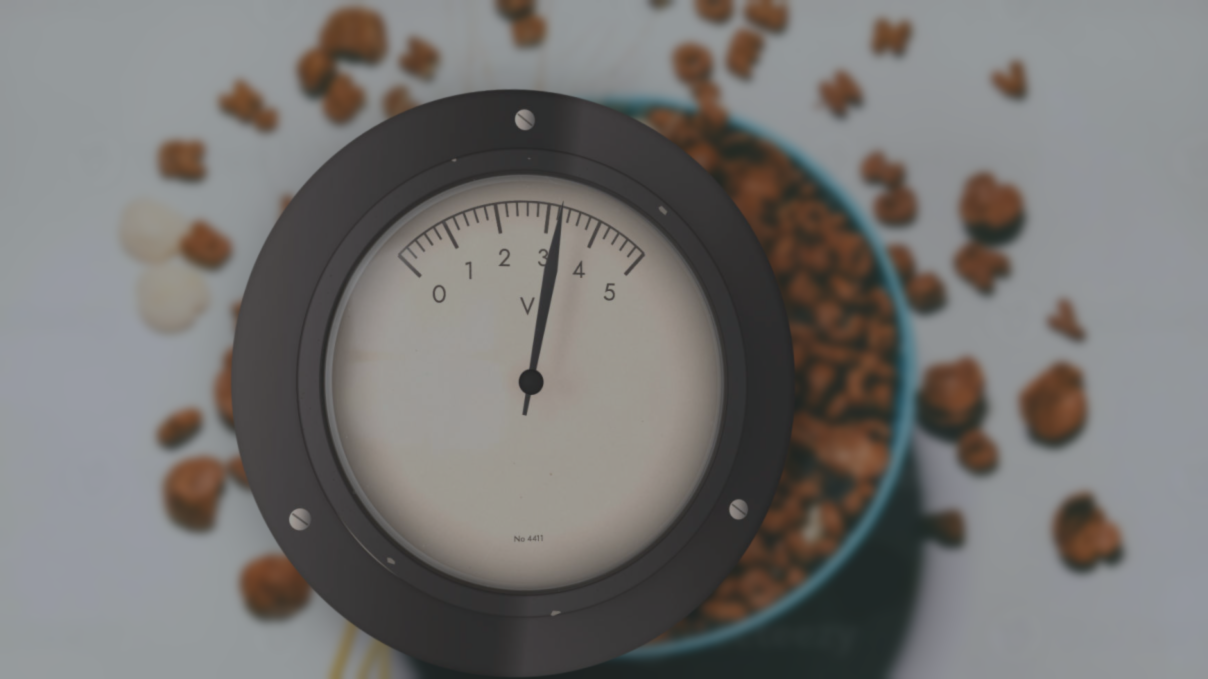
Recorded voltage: 3.2 V
